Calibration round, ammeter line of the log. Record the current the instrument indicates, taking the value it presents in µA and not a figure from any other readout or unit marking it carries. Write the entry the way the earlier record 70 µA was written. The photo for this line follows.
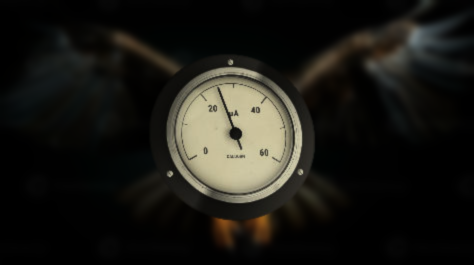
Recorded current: 25 µA
